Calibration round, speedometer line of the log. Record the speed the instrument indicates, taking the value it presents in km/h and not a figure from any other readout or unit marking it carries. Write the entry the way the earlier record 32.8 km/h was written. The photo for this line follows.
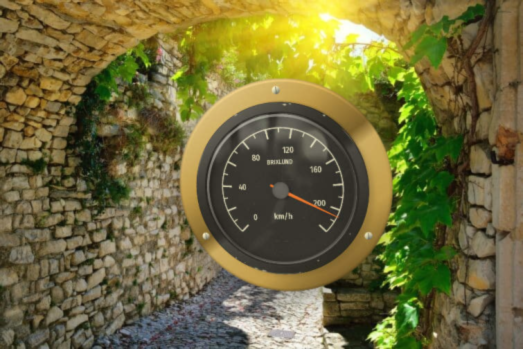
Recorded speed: 205 km/h
